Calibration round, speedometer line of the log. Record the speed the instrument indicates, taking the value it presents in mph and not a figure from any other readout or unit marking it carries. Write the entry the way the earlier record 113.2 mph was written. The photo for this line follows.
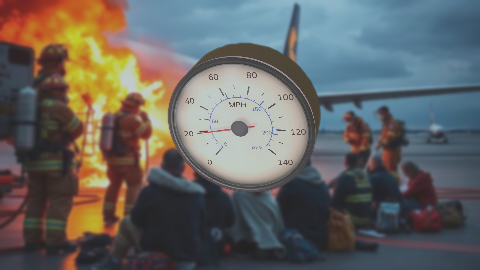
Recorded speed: 20 mph
